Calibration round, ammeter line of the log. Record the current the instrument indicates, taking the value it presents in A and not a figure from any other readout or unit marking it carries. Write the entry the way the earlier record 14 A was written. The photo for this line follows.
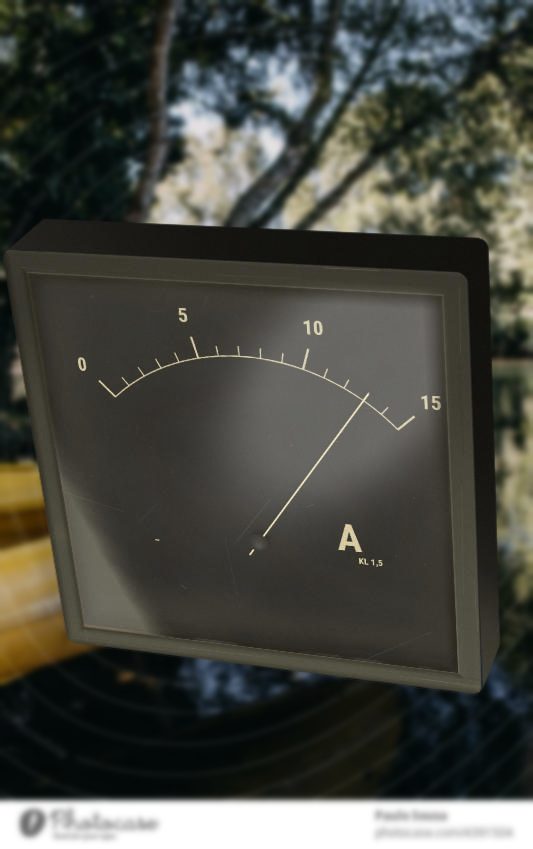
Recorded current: 13 A
